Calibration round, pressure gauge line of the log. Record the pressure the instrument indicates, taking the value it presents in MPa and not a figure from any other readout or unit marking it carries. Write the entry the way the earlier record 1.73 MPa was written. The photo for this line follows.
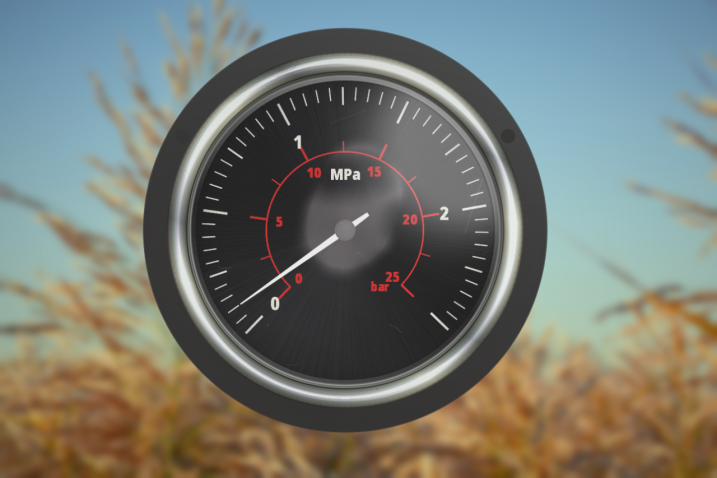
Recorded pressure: 0.1 MPa
